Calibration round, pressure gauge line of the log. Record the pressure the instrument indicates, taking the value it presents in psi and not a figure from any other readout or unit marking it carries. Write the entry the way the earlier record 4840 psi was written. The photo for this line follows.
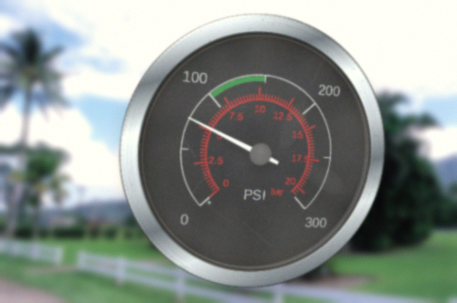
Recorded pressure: 75 psi
